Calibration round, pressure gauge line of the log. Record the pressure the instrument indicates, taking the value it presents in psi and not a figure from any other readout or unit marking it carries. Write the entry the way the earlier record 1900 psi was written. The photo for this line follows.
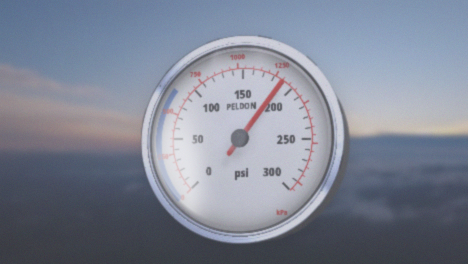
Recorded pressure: 190 psi
